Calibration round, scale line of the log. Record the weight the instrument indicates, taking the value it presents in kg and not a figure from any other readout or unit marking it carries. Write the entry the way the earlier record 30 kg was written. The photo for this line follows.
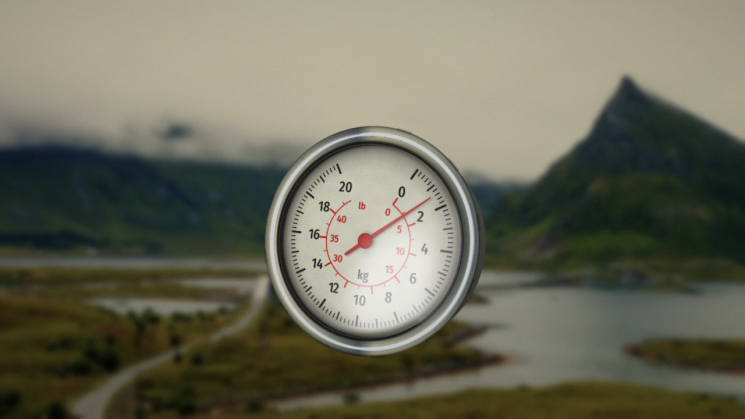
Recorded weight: 1.4 kg
